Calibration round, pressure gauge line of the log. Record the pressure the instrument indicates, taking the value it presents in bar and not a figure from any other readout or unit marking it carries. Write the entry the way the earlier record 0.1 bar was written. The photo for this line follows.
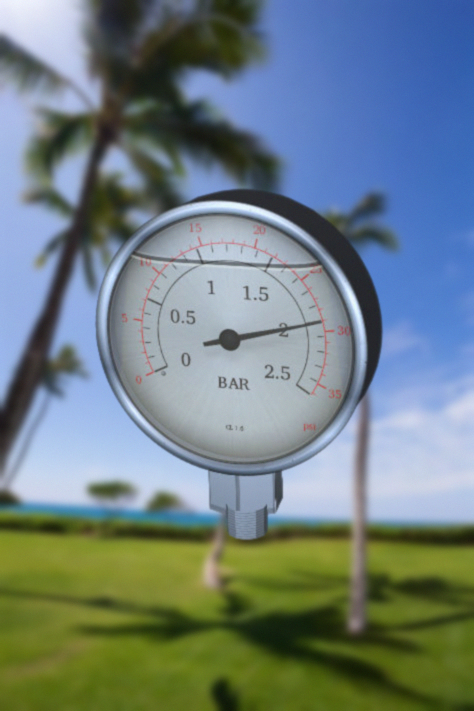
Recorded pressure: 2 bar
